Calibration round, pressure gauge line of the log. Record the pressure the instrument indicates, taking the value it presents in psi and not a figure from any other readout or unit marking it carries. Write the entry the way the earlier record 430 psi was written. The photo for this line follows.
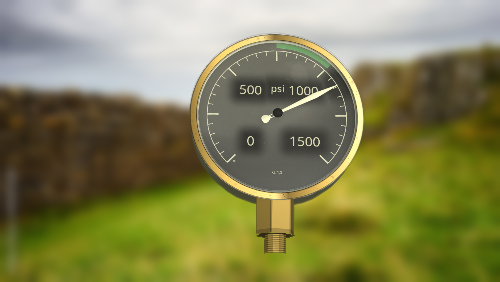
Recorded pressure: 1100 psi
